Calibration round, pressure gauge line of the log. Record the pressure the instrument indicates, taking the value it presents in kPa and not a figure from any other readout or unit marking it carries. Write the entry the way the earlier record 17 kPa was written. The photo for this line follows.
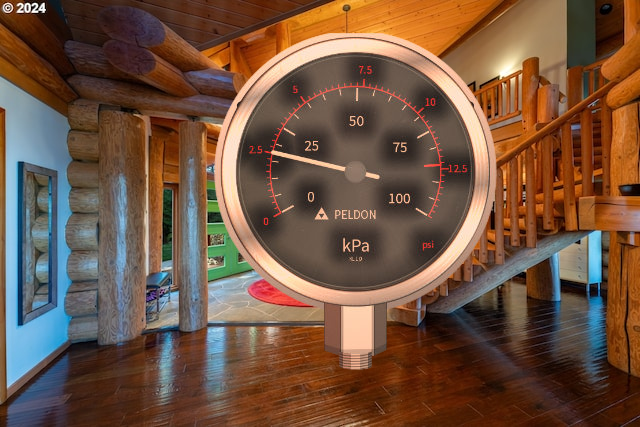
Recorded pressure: 17.5 kPa
